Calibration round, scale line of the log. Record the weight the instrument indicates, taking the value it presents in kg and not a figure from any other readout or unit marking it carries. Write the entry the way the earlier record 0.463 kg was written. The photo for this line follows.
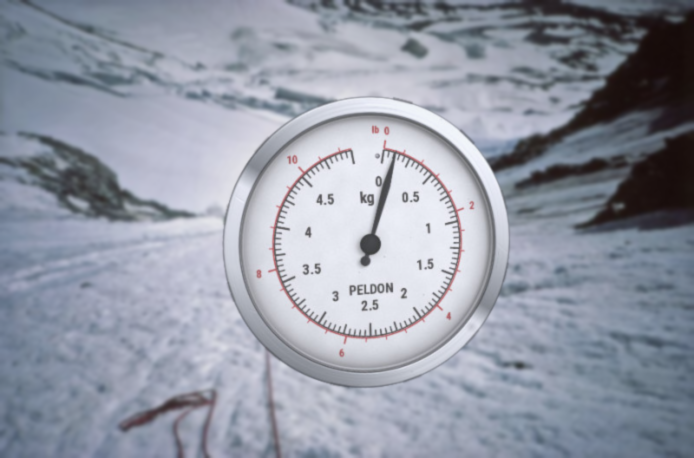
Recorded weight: 0.1 kg
